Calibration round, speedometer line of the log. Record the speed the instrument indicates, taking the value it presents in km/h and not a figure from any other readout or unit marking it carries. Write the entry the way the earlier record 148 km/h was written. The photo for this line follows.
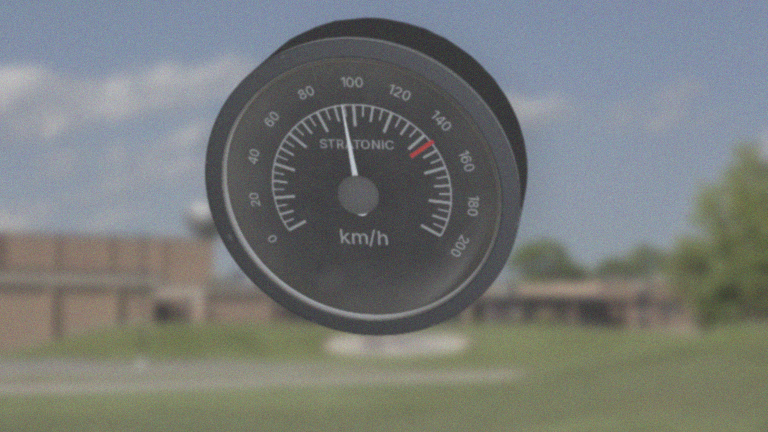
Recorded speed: 95 km/h
